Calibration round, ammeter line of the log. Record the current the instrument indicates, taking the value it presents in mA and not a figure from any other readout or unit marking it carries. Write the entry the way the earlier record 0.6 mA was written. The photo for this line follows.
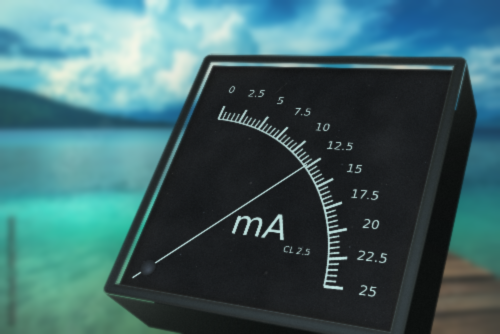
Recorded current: 12.5 mA
